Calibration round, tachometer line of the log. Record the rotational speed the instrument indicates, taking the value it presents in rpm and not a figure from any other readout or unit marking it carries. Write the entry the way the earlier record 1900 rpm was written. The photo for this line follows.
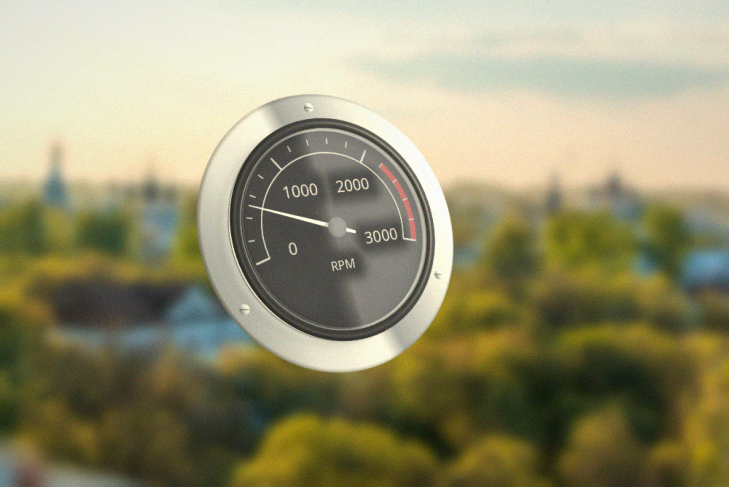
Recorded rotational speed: 500 rpm
